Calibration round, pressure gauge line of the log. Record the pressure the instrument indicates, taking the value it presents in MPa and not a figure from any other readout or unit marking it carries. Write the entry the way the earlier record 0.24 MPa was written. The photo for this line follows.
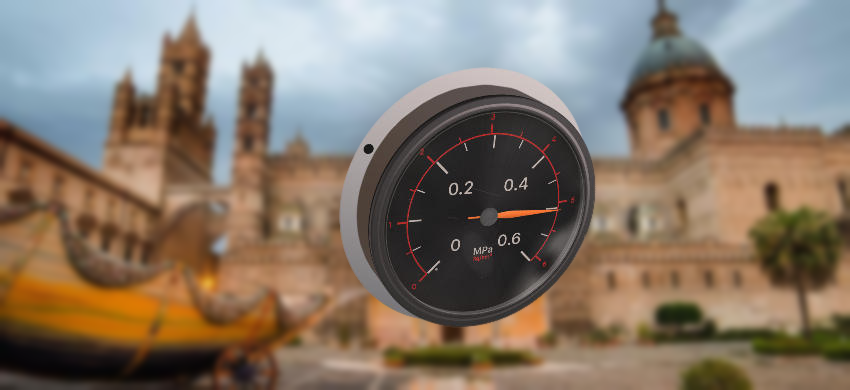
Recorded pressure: 0.5 MPa
